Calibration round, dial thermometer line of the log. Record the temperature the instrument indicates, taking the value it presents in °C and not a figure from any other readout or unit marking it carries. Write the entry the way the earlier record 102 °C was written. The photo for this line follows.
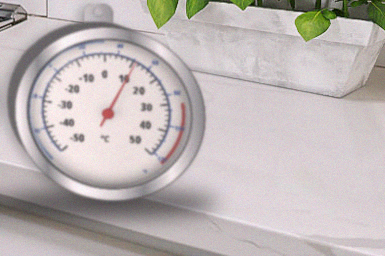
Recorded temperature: 10 °C
